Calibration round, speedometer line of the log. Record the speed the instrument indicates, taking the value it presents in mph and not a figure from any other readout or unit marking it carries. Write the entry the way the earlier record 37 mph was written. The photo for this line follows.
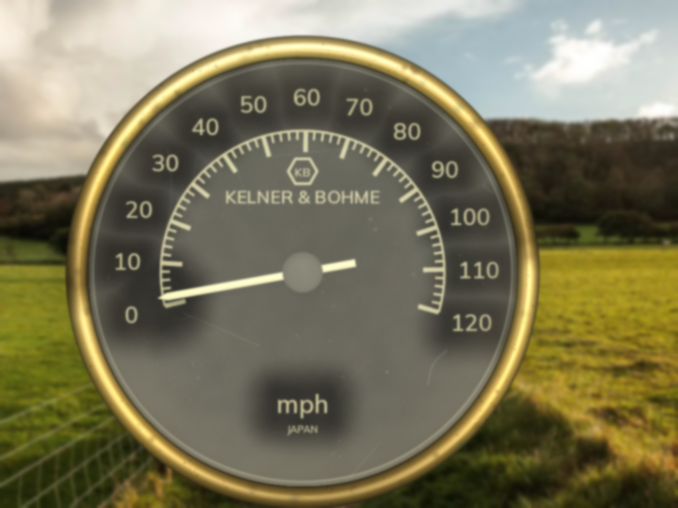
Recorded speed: 2 mph
